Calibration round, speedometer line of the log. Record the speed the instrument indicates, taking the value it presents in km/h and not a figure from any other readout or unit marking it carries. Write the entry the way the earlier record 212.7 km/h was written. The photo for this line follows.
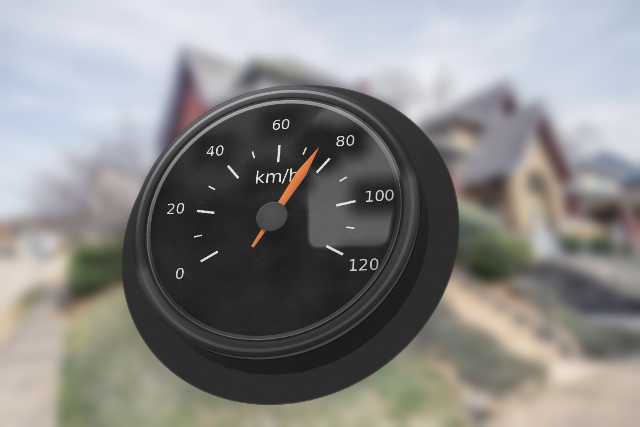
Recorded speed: 75 km/h
